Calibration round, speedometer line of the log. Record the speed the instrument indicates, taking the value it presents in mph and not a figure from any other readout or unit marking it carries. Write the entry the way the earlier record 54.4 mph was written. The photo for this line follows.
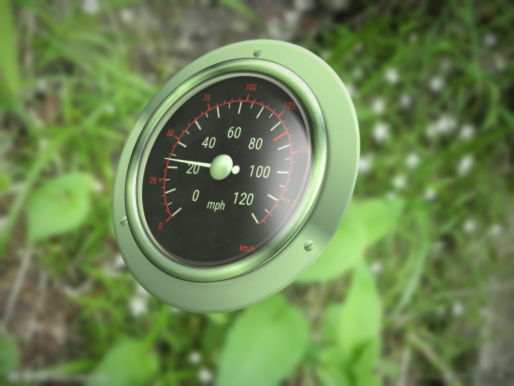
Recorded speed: 22.5 mph
